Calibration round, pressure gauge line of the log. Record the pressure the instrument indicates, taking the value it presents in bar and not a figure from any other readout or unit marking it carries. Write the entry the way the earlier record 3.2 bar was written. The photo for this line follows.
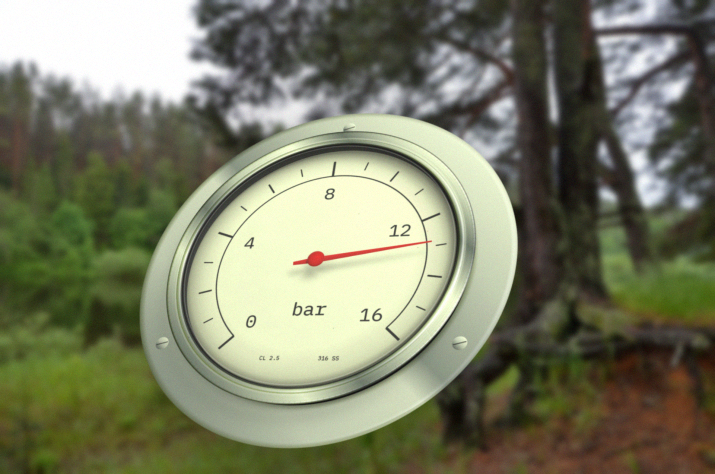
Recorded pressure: 13 bar
